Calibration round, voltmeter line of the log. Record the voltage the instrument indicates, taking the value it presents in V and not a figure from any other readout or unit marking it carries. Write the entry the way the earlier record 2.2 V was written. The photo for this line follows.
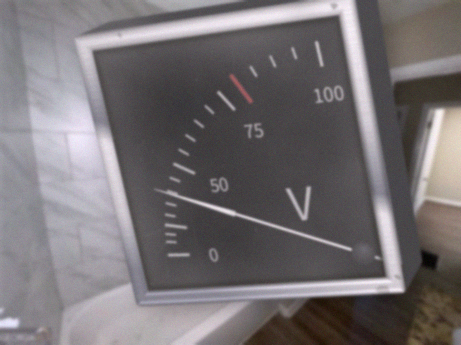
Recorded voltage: 40 V
